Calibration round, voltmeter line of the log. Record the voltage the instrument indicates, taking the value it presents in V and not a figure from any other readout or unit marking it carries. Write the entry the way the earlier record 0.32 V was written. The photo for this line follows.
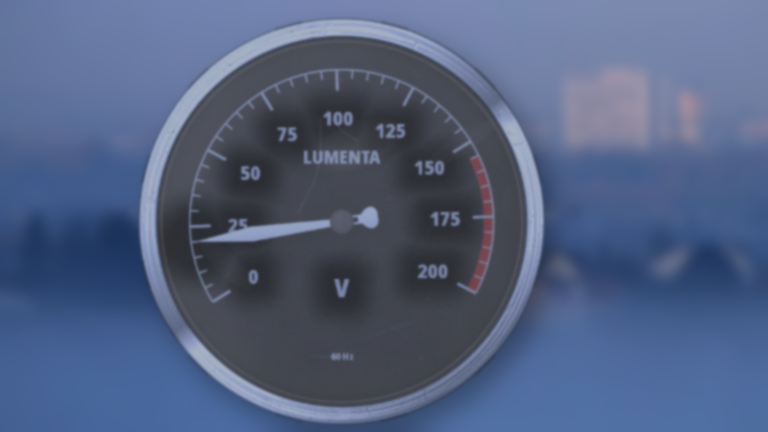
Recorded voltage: 20 V
